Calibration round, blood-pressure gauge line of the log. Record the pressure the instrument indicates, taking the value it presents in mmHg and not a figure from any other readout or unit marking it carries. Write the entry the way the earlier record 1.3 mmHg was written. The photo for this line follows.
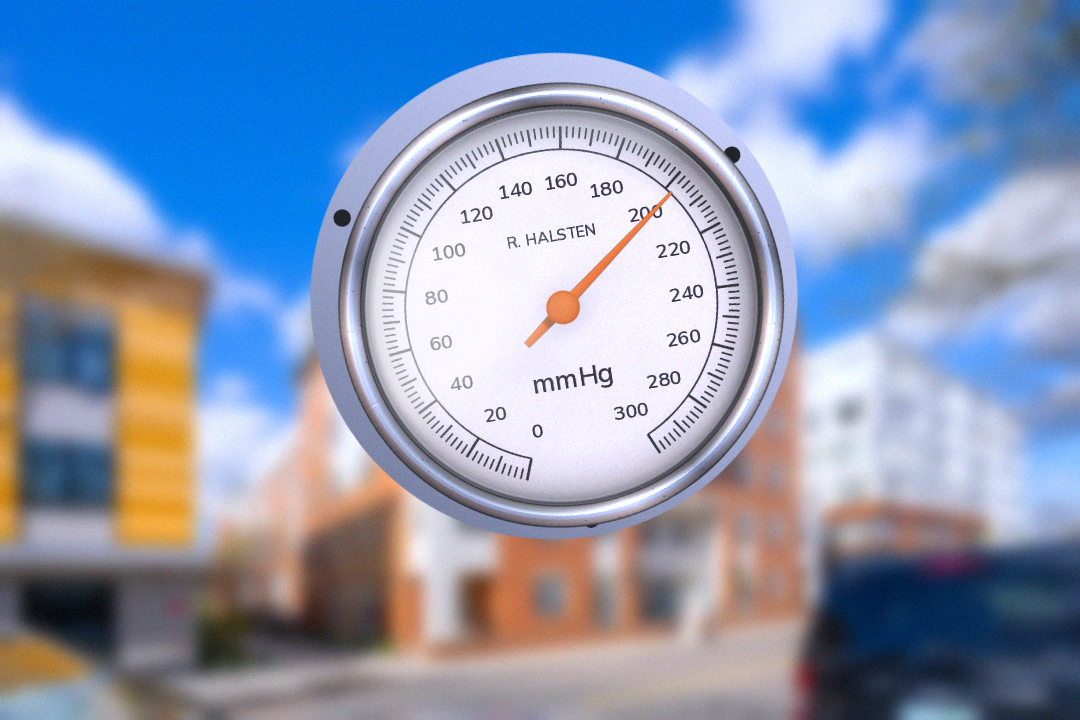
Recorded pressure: 202 mmHg
